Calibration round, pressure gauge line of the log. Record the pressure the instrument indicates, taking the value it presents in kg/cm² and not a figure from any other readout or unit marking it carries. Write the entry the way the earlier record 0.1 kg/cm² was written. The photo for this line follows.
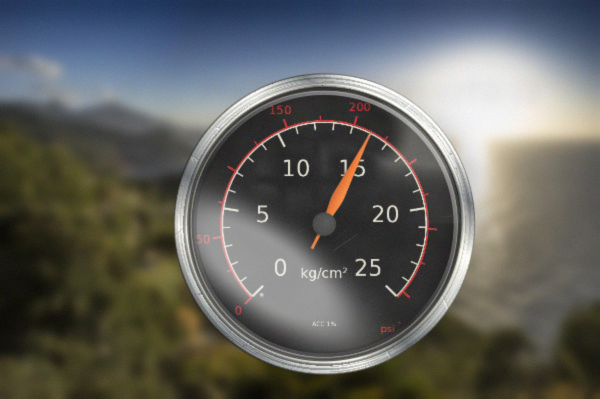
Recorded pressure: 15 kg/cm²
